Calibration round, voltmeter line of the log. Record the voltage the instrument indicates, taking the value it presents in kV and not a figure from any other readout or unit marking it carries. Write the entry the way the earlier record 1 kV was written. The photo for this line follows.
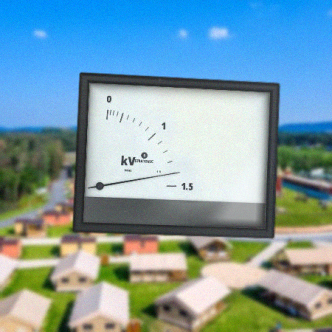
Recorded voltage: 1.4 kV
